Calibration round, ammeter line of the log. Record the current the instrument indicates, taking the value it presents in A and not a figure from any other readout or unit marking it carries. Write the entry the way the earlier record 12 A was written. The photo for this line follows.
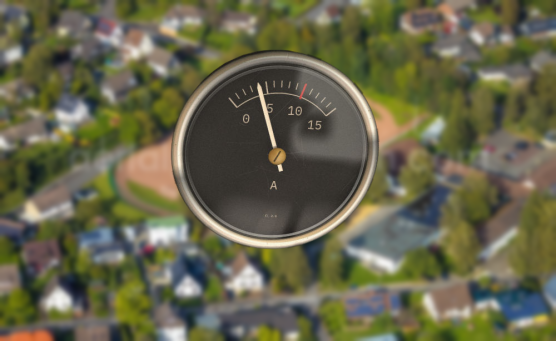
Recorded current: 4 A
